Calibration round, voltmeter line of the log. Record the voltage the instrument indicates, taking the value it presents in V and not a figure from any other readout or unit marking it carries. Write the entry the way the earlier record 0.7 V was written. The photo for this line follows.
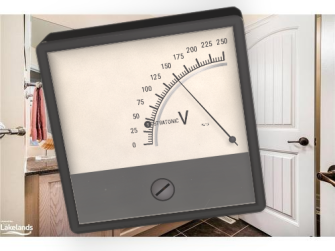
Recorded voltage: 150 V
